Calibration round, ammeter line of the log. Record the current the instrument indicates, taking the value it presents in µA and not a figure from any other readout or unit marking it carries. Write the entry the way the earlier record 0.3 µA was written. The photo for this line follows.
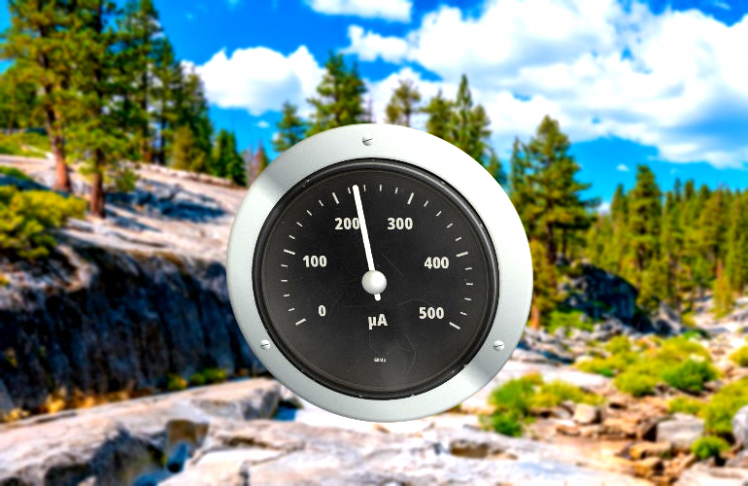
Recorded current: 230 µA
